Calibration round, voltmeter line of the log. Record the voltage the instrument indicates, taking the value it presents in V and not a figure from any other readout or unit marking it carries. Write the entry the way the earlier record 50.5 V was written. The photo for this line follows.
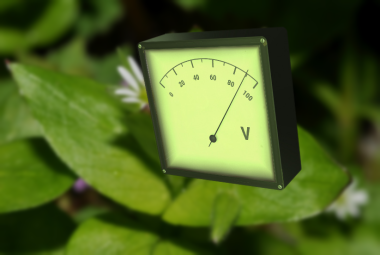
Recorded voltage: 90 V
